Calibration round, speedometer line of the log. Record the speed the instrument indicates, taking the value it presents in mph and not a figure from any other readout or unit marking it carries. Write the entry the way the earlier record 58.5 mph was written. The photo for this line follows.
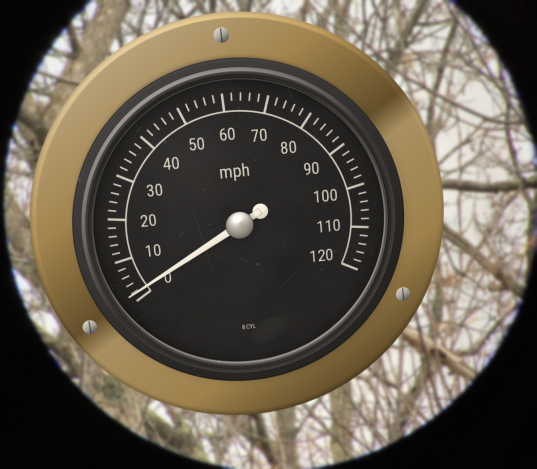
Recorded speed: 2 mph
